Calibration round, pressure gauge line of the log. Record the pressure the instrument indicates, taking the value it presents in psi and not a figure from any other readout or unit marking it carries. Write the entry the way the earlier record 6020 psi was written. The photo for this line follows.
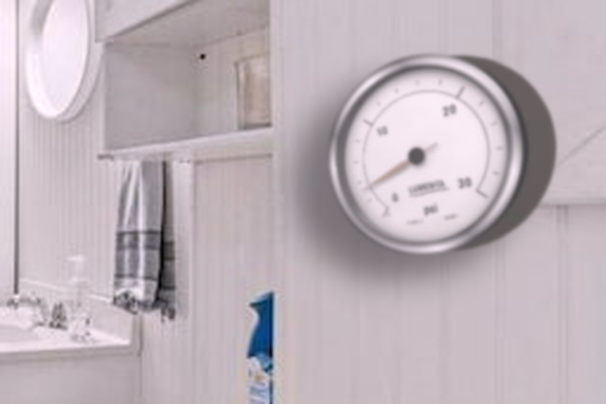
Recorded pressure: 3 psi
